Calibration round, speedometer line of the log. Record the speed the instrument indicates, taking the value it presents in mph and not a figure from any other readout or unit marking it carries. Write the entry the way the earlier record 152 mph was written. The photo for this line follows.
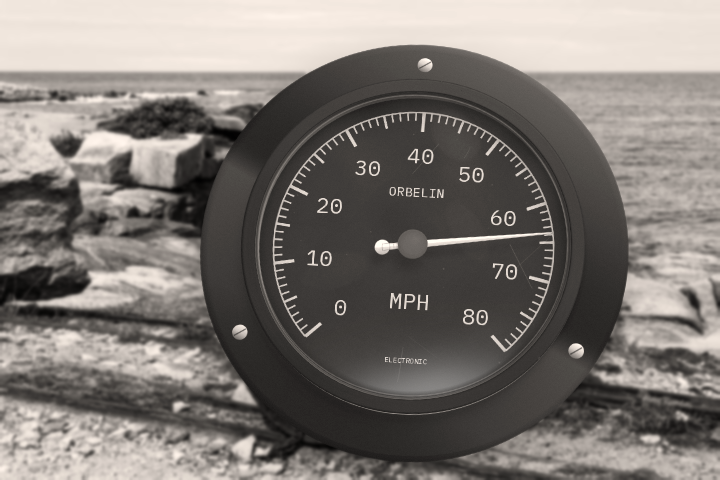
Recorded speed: 64 mph
